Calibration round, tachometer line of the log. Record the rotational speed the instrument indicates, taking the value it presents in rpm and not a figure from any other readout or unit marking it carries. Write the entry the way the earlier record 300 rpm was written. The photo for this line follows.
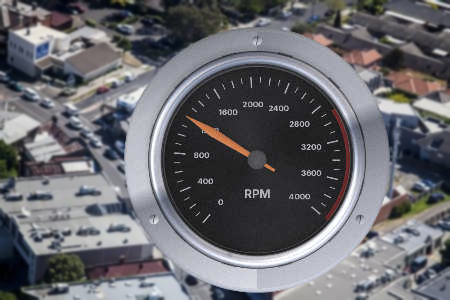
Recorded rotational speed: 1200 rpm
